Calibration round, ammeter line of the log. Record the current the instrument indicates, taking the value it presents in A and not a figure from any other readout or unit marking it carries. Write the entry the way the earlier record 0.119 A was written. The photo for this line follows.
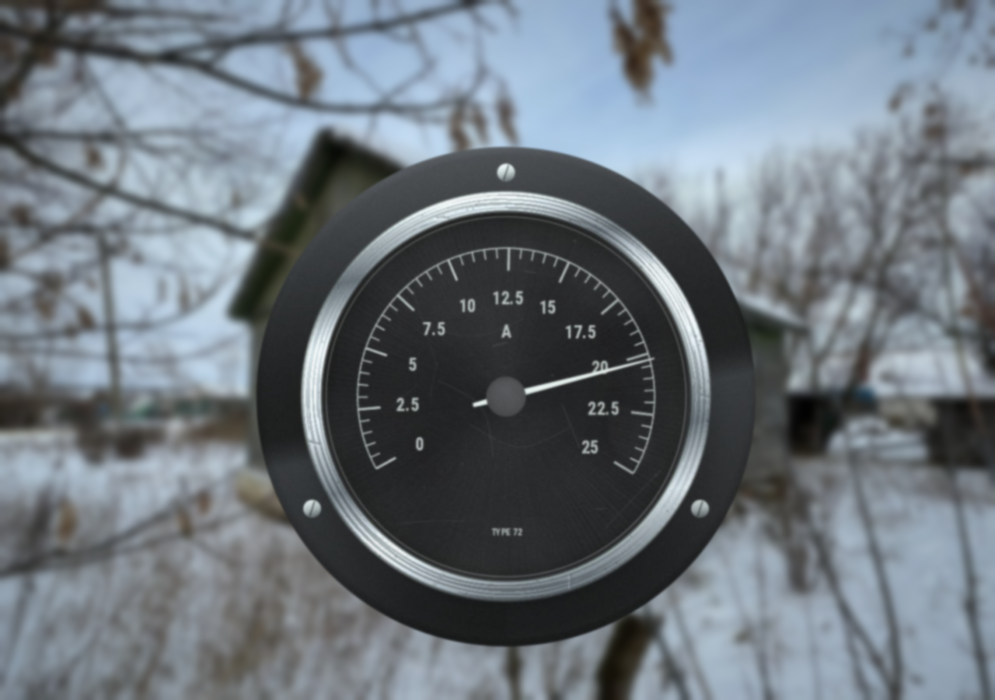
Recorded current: 20.25 A
